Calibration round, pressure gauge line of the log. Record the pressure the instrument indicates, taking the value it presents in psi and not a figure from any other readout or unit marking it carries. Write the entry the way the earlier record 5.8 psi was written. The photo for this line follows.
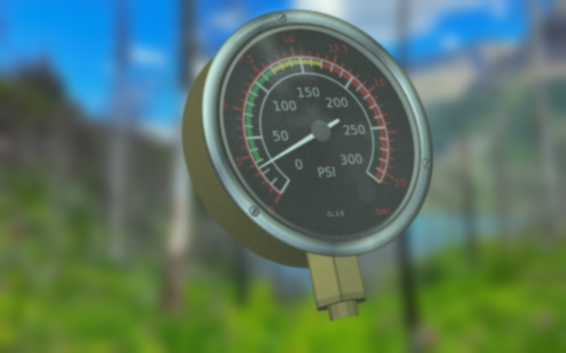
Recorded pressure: 25 psi
